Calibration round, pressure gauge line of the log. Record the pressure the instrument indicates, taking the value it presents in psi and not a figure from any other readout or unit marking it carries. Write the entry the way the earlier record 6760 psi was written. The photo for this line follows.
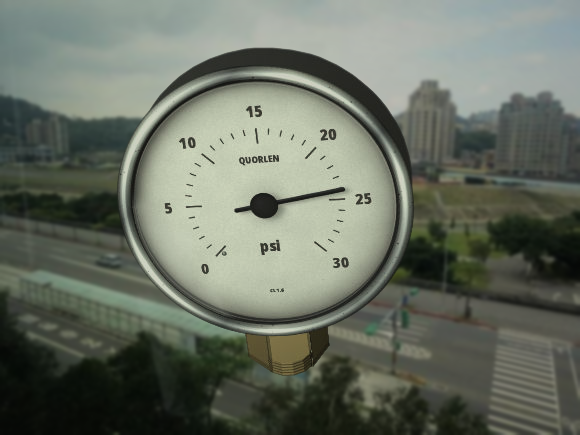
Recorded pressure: 24 psi
